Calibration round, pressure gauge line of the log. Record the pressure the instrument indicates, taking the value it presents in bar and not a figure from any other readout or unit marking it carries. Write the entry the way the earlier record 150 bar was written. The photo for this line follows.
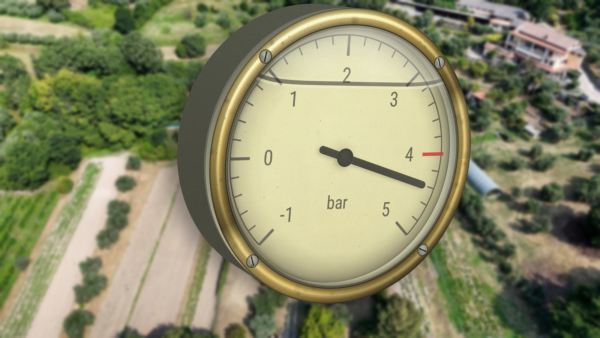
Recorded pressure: 4.4 bar
